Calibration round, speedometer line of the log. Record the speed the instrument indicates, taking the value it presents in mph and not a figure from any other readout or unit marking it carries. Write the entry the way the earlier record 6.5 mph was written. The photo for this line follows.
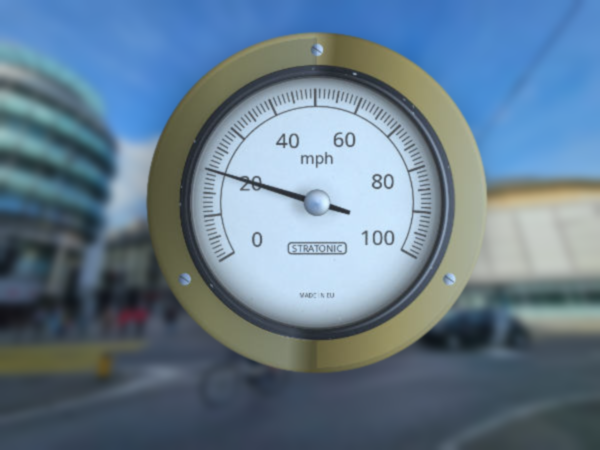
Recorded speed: 20 mph
